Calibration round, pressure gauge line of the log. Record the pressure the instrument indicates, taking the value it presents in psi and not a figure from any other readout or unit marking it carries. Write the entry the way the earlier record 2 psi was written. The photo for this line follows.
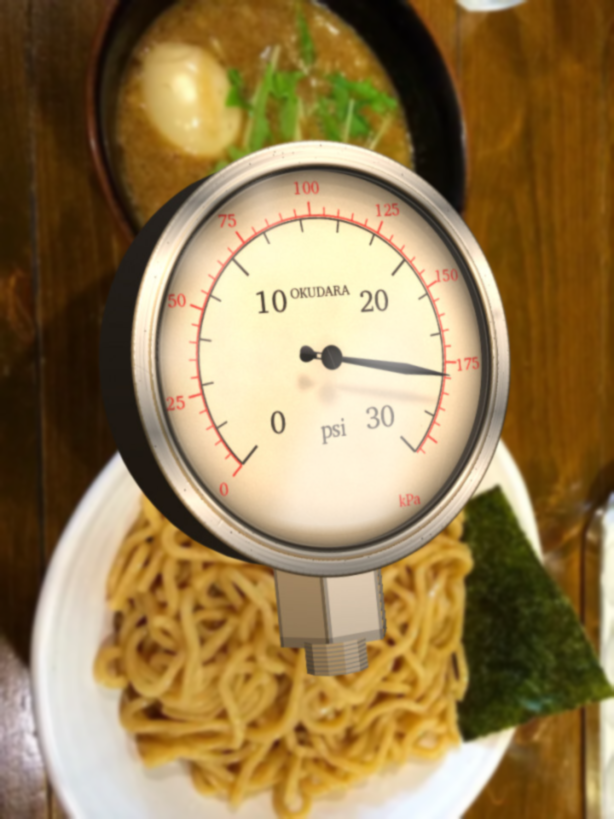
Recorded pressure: 26 psi
